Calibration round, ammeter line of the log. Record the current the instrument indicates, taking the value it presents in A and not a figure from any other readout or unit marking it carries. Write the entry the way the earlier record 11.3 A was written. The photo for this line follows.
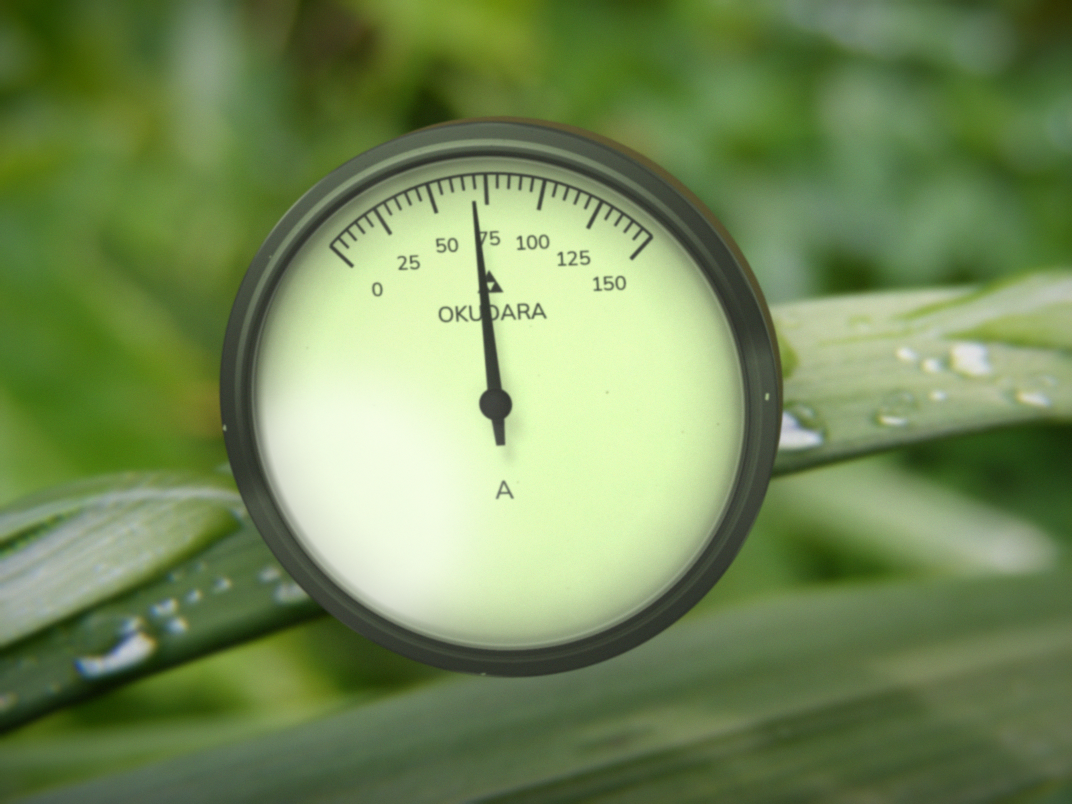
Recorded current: 70 A
